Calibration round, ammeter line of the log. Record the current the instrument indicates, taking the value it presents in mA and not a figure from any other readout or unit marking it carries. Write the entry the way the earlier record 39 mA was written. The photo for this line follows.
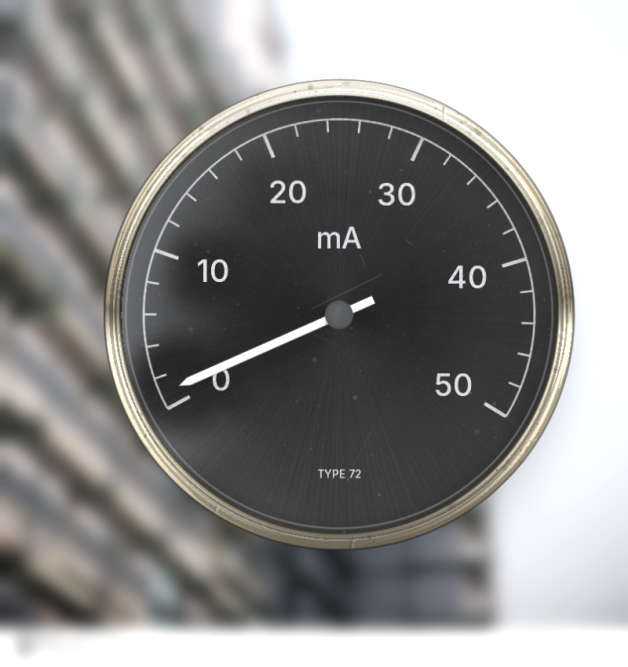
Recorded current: 1 mA
